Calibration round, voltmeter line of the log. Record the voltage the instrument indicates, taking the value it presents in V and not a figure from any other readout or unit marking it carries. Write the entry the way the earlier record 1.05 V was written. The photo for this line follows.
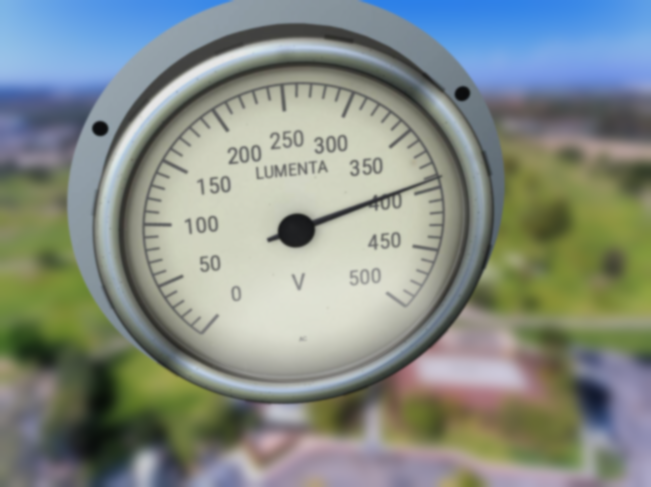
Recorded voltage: 390 V
